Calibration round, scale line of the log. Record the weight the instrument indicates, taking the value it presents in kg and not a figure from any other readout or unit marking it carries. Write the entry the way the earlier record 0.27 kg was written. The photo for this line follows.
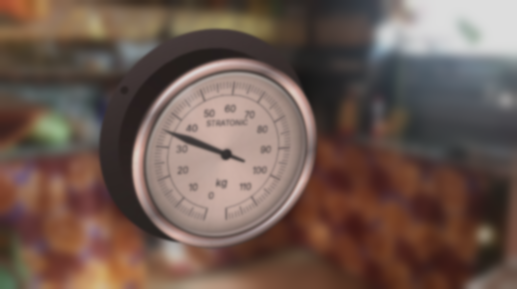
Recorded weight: 35 kg
